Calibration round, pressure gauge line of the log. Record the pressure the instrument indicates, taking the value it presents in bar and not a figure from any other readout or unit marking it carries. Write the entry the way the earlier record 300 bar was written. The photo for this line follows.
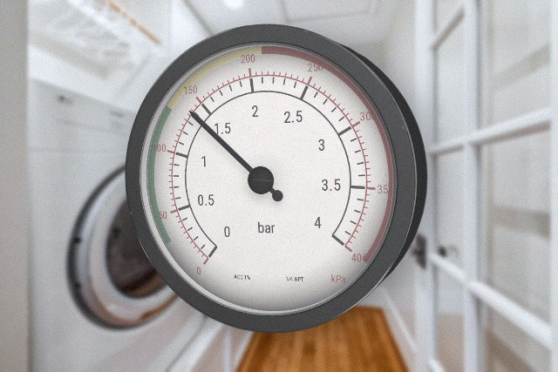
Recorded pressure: 1.4 bar
